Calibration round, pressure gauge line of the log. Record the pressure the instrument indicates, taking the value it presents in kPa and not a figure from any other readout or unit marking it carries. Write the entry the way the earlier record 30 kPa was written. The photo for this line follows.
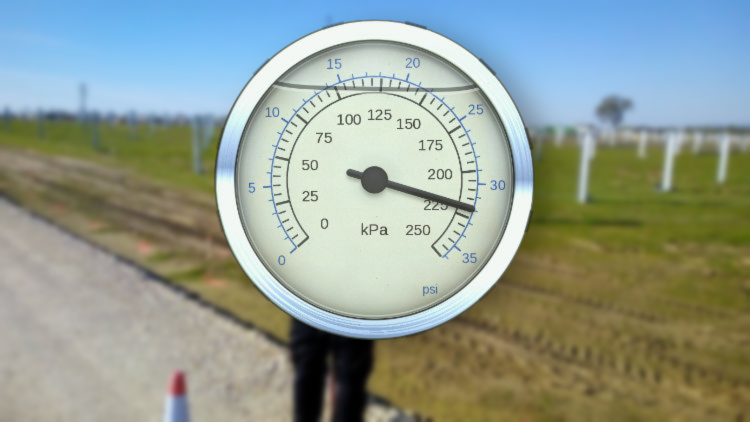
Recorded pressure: 220 kPa
